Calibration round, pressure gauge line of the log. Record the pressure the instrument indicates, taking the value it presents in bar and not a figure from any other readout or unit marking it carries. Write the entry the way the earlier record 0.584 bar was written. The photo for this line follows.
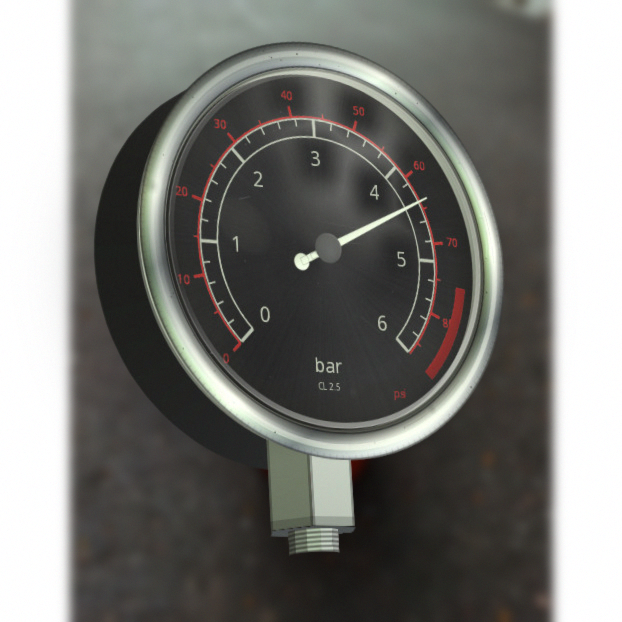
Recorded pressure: 4.4 bar
